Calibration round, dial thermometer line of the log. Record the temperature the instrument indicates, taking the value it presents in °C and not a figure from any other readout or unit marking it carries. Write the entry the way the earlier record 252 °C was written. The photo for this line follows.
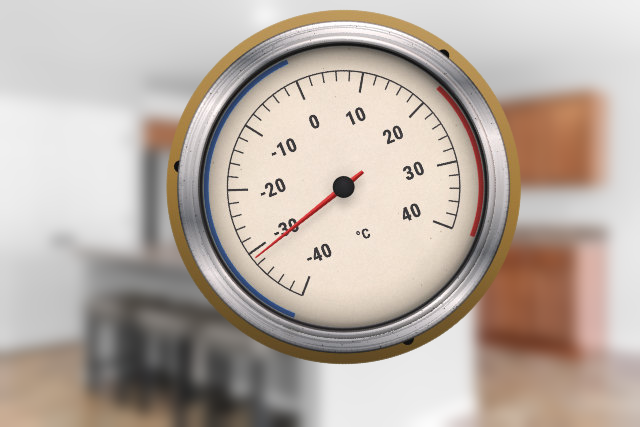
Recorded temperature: -31 °C
